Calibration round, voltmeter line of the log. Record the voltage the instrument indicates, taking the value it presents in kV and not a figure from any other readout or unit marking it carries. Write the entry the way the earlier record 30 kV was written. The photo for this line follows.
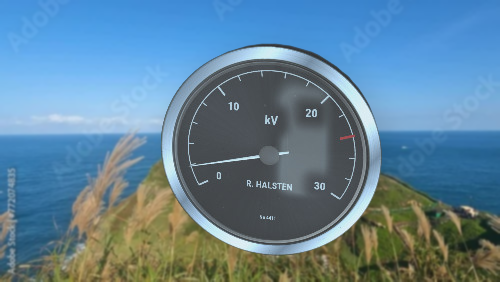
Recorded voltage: 2 kV
